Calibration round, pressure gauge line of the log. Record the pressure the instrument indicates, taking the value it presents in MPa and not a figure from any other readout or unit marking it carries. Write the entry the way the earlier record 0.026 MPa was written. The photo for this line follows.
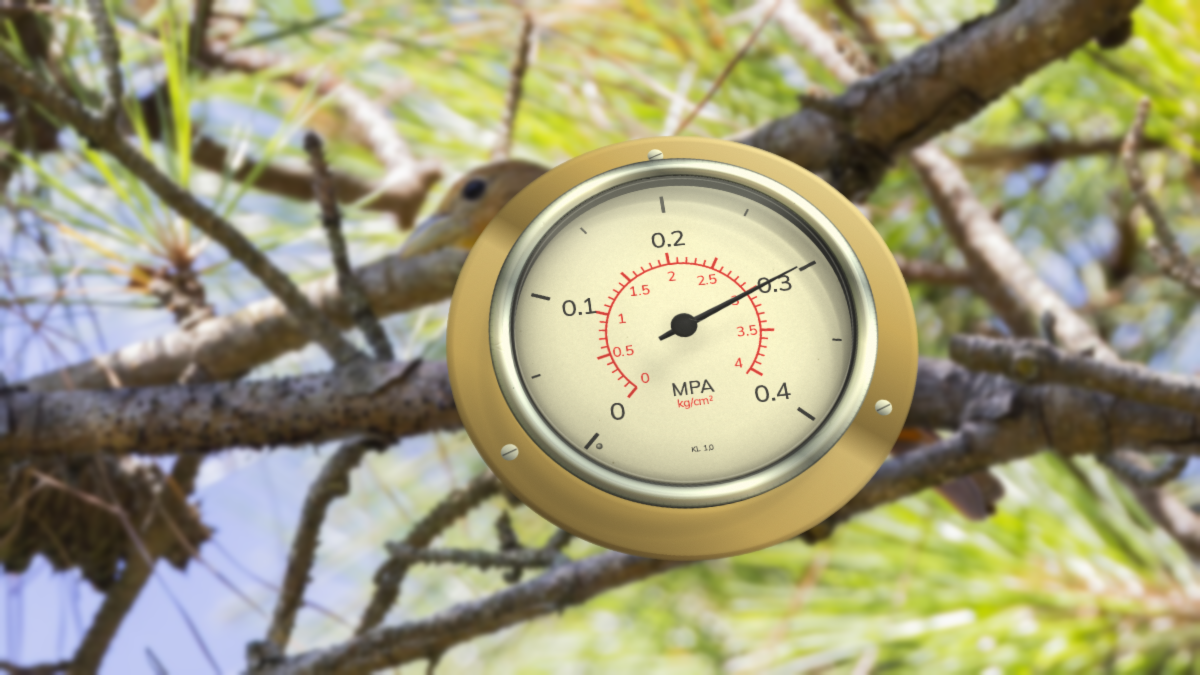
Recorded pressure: 0.3 MPa
